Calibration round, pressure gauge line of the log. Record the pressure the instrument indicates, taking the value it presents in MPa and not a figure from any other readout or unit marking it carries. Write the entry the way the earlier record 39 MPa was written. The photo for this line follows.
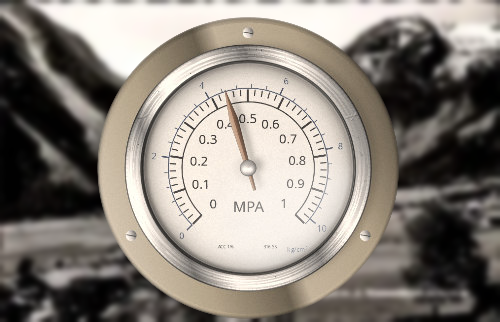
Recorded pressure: 0.44 MPa
